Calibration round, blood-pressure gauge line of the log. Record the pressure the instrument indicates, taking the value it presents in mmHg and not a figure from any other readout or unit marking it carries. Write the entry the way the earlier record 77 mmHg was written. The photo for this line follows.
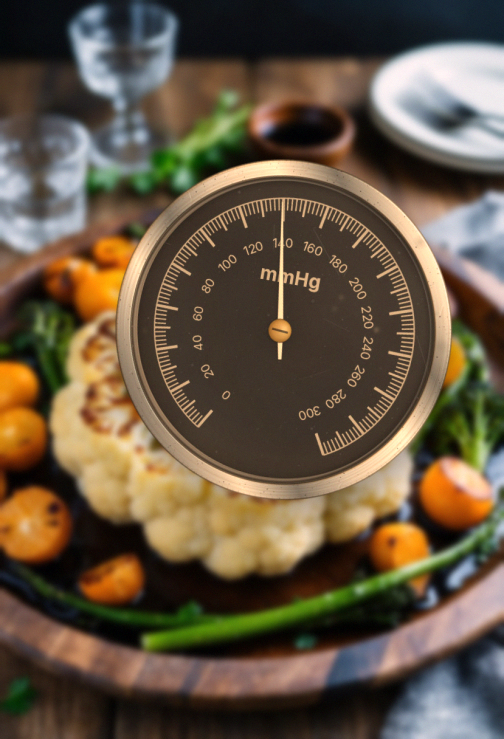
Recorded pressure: 140 mmHg
